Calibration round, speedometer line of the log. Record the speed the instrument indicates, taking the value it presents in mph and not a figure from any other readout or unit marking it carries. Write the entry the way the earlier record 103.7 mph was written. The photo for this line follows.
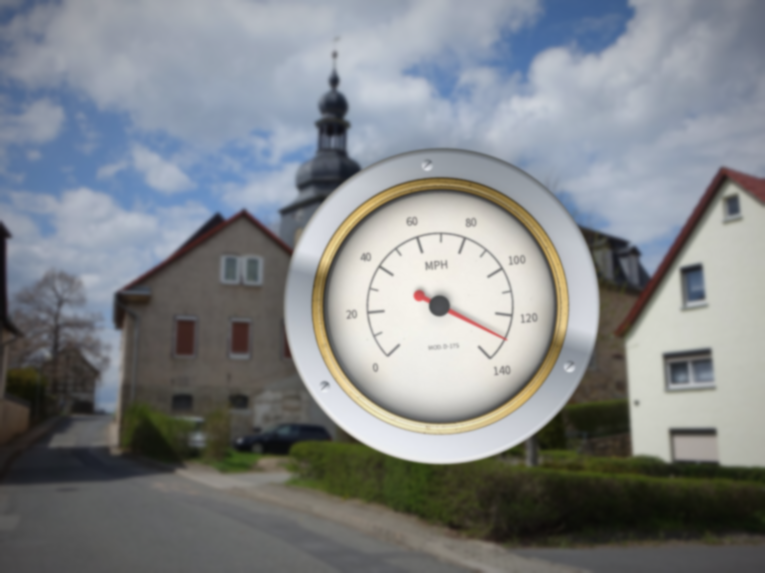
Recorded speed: 130 mph
